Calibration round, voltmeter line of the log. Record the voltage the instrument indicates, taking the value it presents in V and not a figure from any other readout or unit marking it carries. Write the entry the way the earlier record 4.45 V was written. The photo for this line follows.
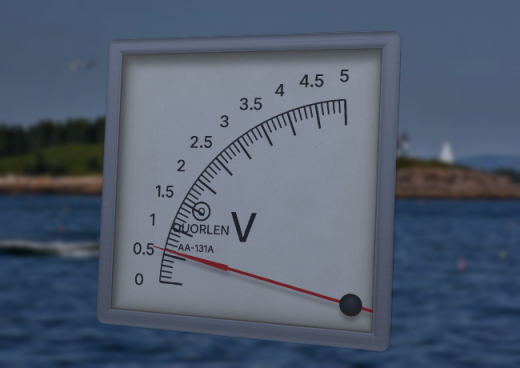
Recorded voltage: 0.6 V
